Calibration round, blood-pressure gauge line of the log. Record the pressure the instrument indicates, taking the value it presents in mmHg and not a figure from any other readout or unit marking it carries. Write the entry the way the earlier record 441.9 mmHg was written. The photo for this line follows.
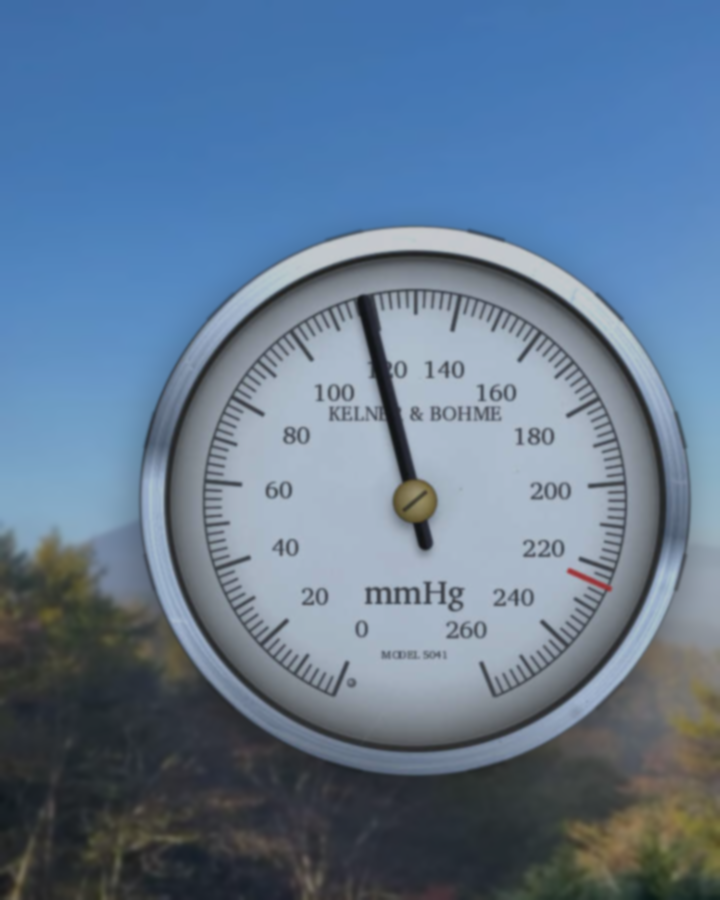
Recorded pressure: 118 mmHg
